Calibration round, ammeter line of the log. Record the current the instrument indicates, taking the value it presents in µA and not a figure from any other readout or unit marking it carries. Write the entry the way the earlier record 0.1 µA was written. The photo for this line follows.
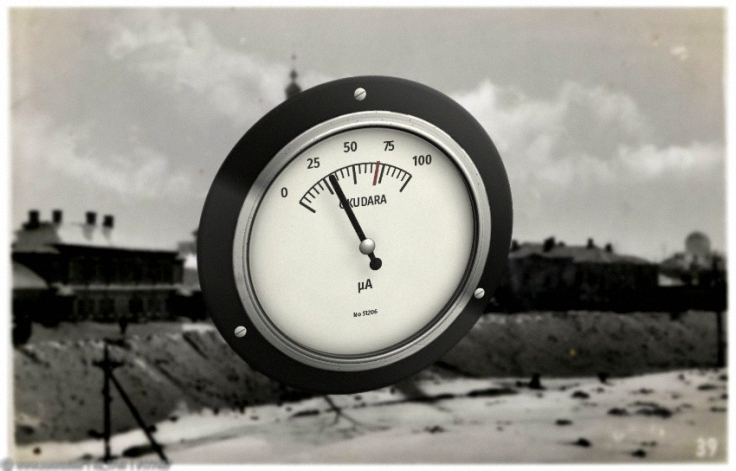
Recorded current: 30 µA
